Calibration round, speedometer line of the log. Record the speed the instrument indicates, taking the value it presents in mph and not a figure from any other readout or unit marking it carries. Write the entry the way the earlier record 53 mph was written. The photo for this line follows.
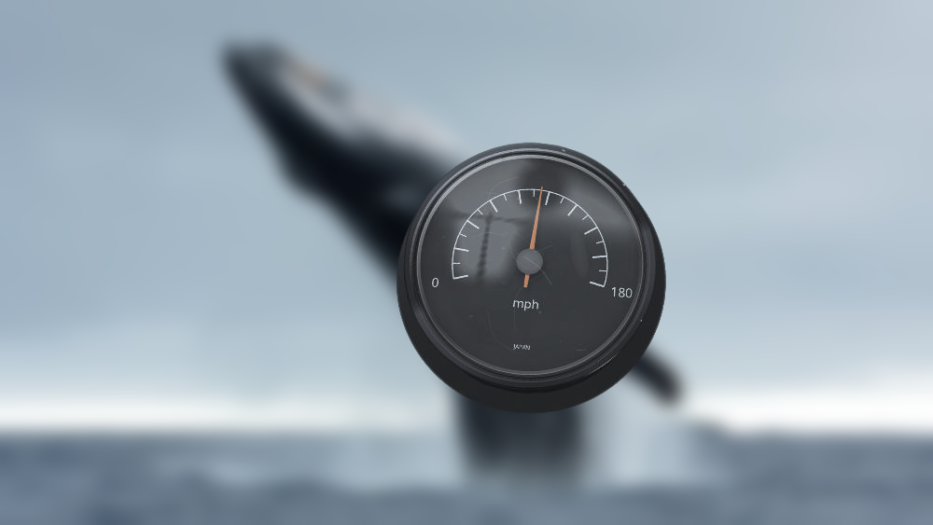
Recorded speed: 95 mph
